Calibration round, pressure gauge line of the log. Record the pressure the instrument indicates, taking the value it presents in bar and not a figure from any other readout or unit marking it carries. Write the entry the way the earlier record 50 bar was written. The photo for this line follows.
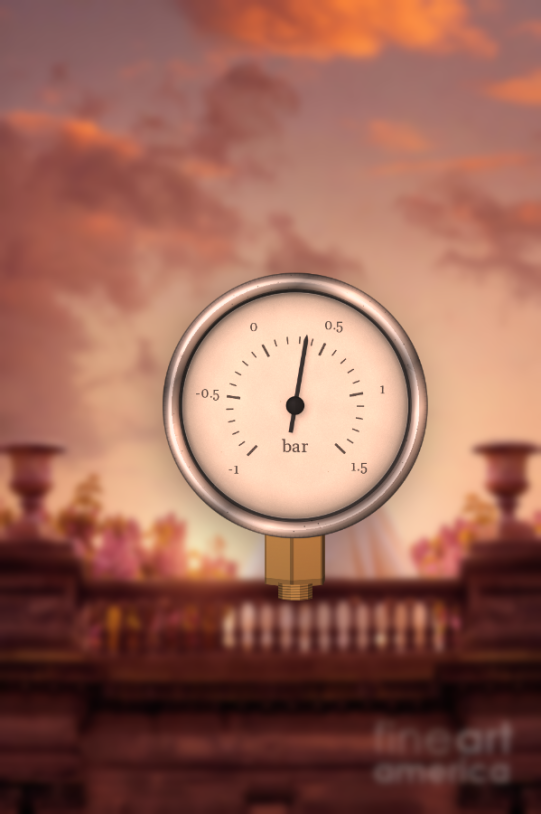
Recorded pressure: 0.35 bar
